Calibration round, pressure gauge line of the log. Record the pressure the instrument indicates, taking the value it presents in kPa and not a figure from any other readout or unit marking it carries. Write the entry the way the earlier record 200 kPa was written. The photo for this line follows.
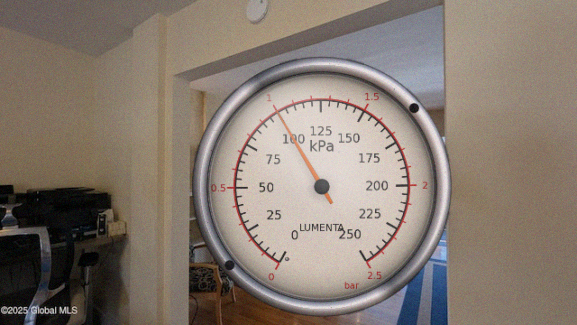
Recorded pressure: 100 kPa
